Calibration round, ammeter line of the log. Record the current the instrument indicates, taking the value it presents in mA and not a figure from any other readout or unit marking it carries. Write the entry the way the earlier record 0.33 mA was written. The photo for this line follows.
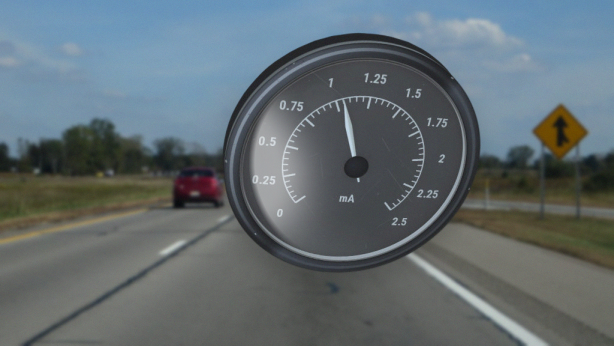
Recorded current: 1.05 mA
